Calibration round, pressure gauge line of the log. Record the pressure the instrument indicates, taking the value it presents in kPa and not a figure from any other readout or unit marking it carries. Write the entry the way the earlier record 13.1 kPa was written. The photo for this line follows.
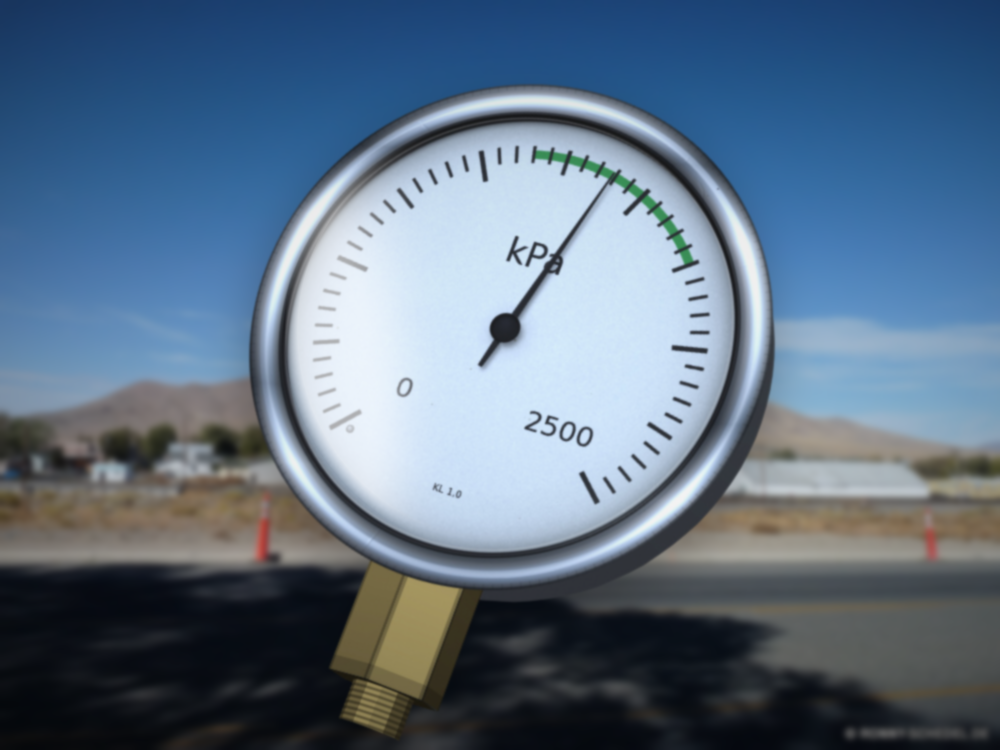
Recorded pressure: 1400 kPa
